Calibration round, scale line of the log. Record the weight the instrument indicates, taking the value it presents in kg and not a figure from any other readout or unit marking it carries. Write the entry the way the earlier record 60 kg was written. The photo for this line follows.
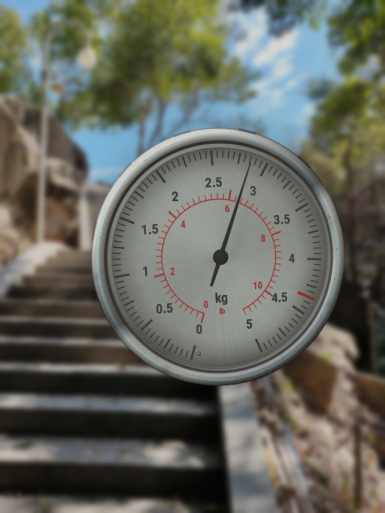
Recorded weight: 2.85 kg
